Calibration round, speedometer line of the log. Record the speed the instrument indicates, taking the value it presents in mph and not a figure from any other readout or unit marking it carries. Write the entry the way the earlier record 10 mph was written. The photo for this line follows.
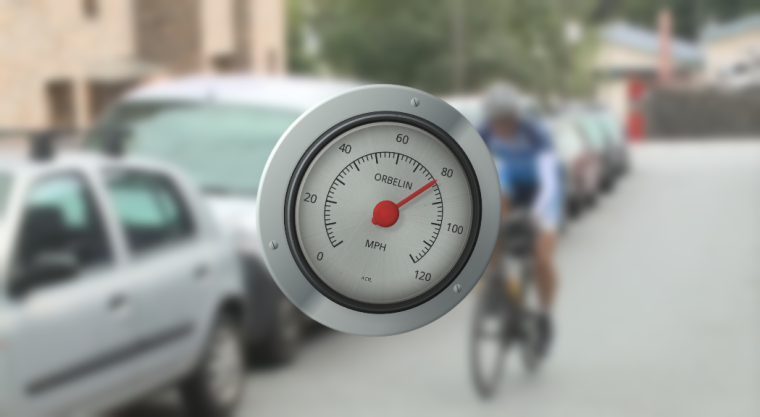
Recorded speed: 80 mph
